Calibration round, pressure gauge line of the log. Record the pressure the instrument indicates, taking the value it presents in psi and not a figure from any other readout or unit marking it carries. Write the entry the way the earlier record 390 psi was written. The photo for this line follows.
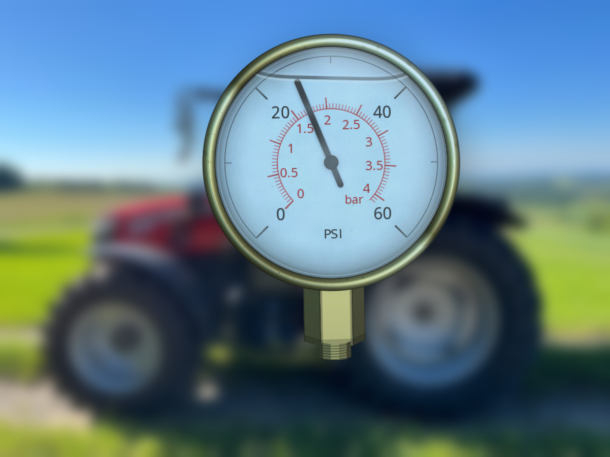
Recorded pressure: 25 psi
